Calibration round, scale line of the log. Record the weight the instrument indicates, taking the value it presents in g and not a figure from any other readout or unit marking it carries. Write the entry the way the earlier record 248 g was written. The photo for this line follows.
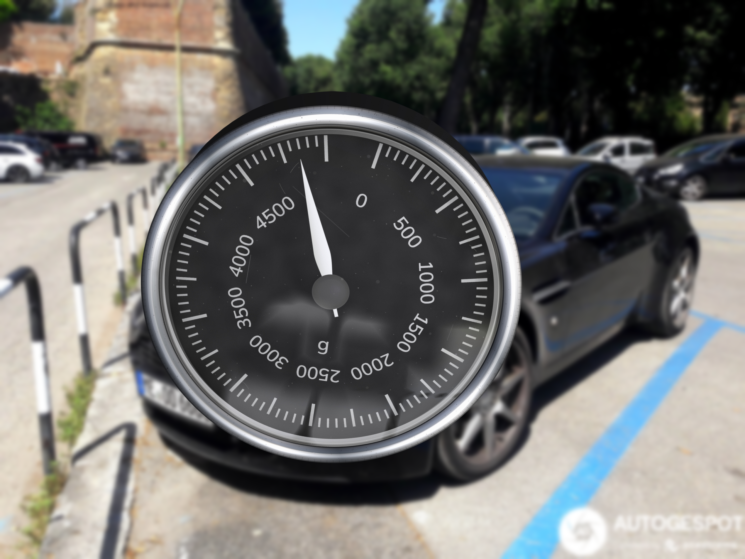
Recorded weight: 4850 g
